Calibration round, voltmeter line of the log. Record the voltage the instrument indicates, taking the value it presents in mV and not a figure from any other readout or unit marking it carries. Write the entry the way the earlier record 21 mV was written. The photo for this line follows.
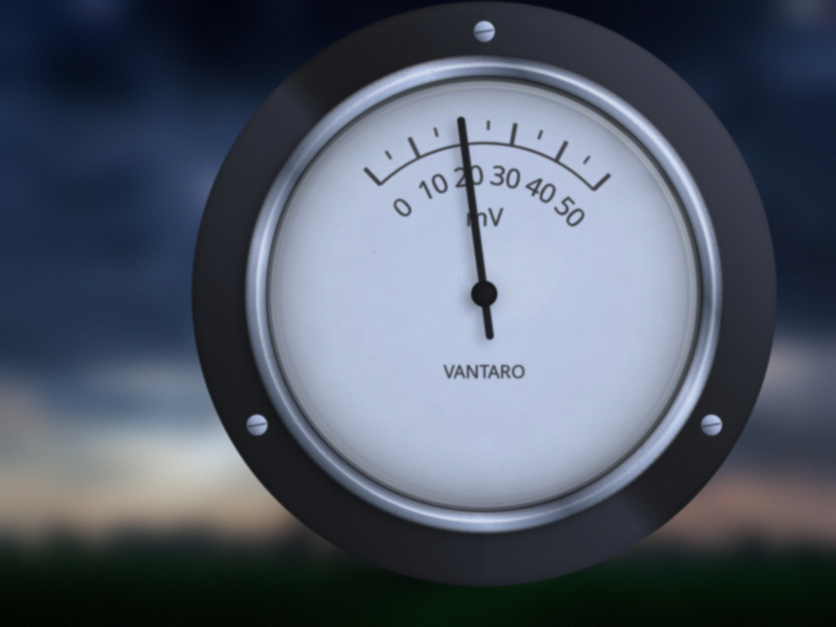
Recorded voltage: 20 mV
